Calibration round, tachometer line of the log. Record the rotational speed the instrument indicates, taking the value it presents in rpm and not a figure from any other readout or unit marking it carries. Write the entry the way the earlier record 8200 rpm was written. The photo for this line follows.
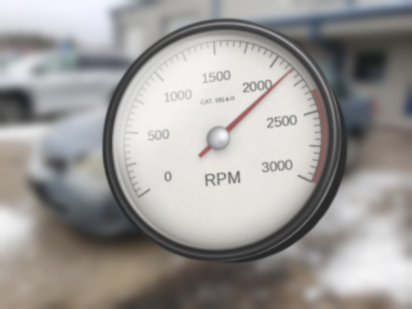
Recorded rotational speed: 2150 rpm
